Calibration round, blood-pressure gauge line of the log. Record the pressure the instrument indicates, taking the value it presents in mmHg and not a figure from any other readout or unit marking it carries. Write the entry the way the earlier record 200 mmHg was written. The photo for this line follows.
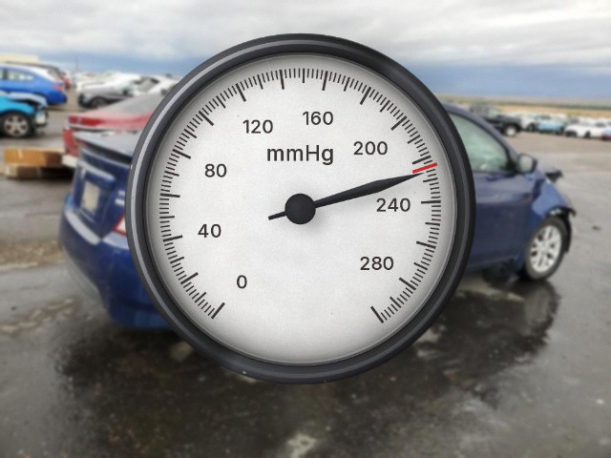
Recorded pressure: 226 mmHg
